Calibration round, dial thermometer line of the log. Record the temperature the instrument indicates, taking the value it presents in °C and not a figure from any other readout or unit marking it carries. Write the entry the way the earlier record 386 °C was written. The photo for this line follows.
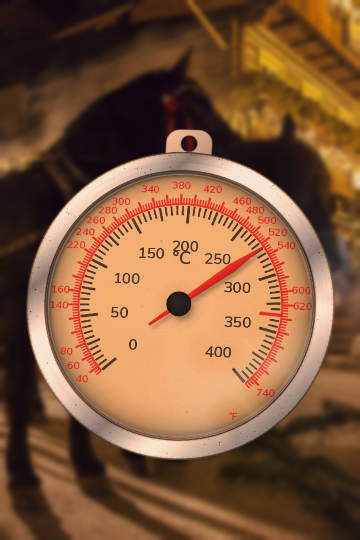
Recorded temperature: 275 °C
